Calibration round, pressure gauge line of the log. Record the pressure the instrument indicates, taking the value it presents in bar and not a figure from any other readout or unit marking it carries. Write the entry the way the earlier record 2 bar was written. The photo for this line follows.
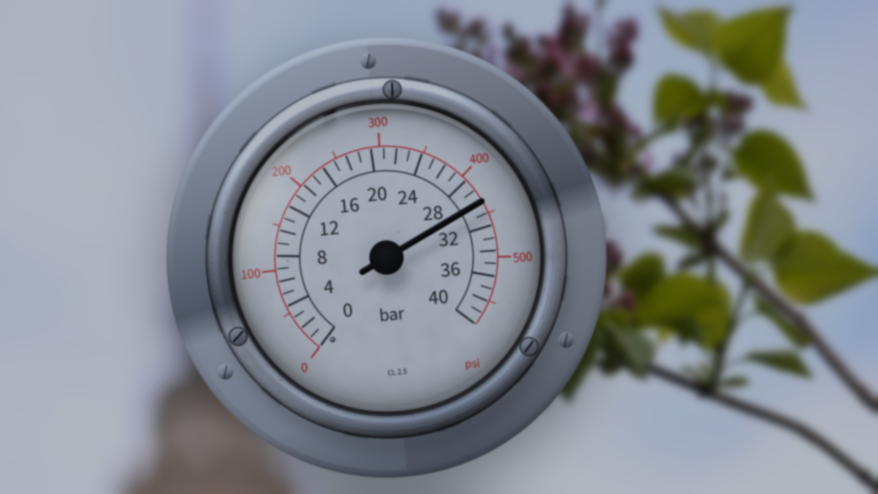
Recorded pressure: 30 bar
